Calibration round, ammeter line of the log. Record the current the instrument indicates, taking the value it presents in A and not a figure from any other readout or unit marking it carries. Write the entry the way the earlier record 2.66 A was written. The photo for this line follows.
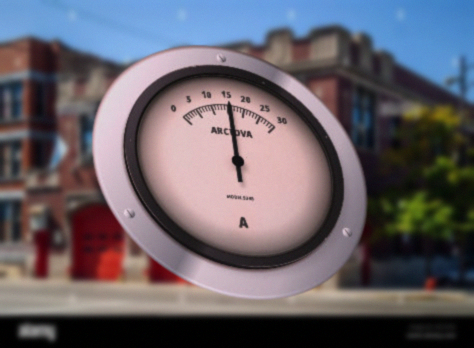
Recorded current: 15 A
